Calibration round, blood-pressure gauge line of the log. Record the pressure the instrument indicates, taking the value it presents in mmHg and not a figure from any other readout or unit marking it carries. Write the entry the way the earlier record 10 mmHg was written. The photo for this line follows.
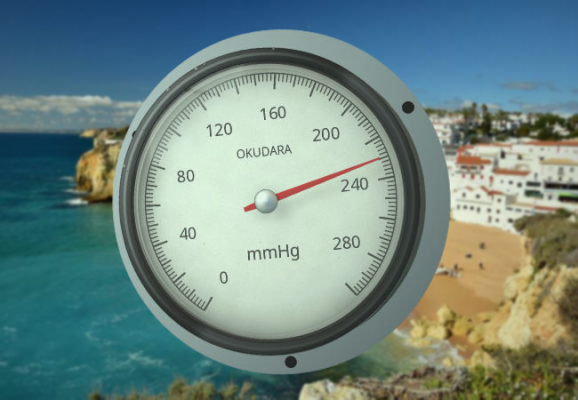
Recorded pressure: 230 mmHg
